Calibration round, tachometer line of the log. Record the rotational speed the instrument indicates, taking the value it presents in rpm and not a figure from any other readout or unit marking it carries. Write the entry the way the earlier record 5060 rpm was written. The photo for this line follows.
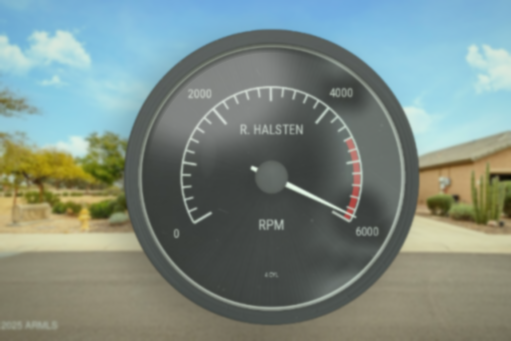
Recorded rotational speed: 5900 rpm
